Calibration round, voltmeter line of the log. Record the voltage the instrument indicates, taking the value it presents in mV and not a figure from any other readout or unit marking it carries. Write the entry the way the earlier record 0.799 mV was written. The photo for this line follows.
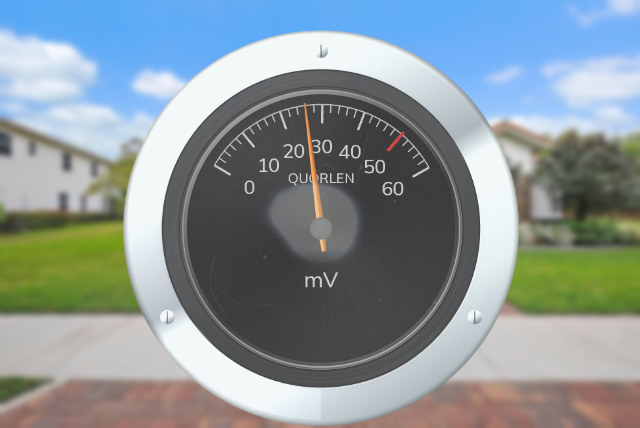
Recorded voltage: 26 mV
